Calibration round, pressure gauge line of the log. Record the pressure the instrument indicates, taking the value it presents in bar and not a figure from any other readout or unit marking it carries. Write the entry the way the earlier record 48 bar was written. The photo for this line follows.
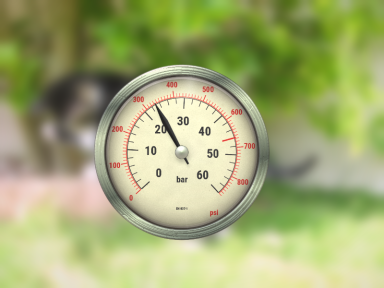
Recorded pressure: 23 bar
